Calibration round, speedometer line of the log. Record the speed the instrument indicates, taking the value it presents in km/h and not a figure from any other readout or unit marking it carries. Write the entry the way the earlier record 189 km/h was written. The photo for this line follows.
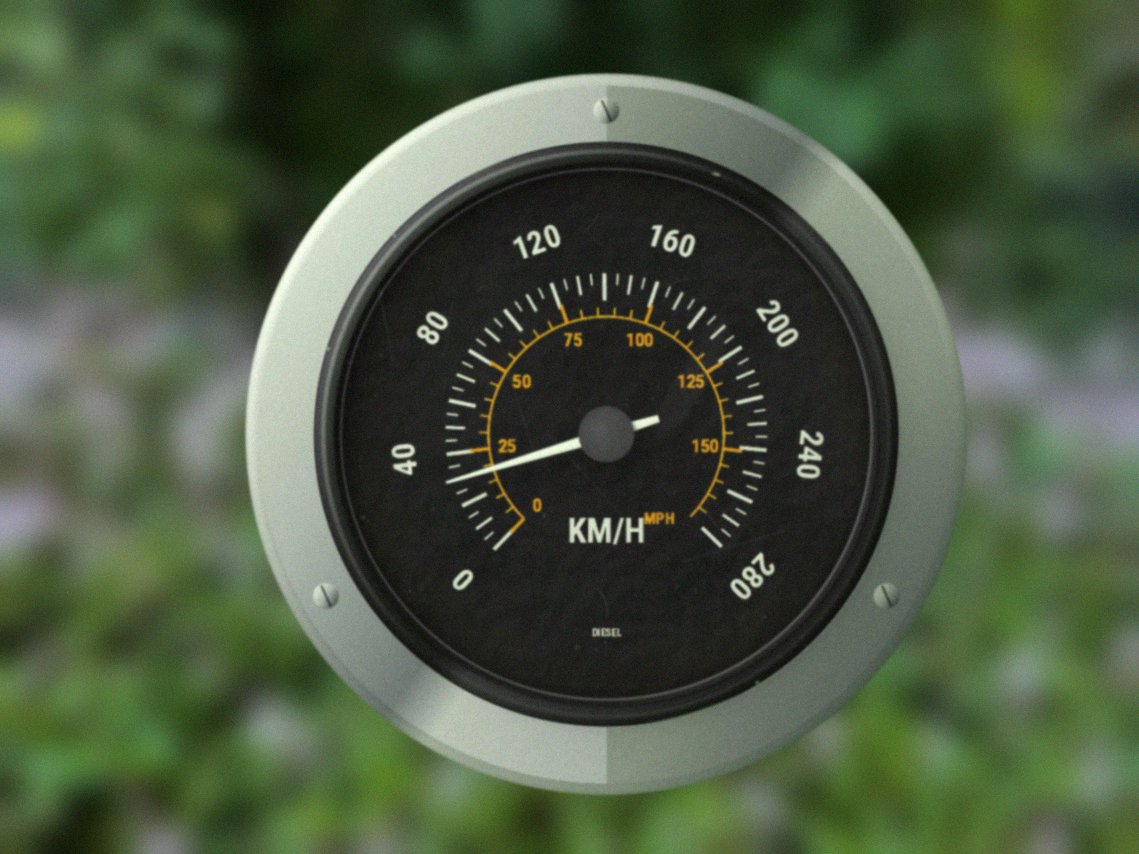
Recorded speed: 30 km/h
